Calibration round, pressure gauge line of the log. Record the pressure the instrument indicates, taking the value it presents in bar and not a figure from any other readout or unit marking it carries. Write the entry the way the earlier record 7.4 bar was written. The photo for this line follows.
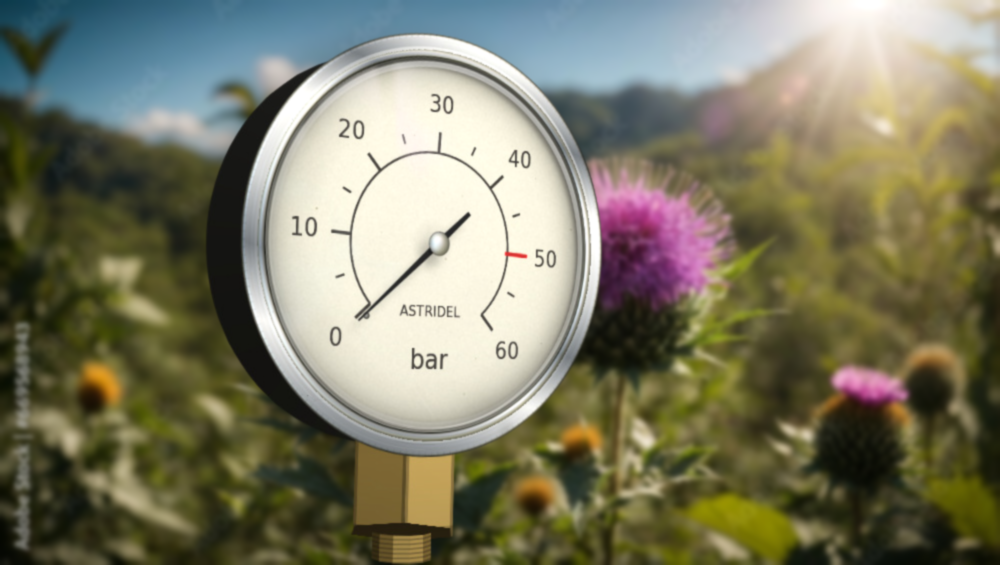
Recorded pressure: 0 bar
